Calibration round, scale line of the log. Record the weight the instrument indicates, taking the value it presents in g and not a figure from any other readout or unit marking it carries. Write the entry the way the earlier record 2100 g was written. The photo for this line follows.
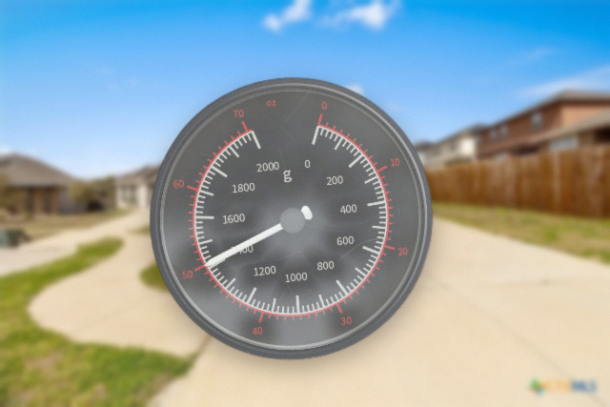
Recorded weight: 1420 g
